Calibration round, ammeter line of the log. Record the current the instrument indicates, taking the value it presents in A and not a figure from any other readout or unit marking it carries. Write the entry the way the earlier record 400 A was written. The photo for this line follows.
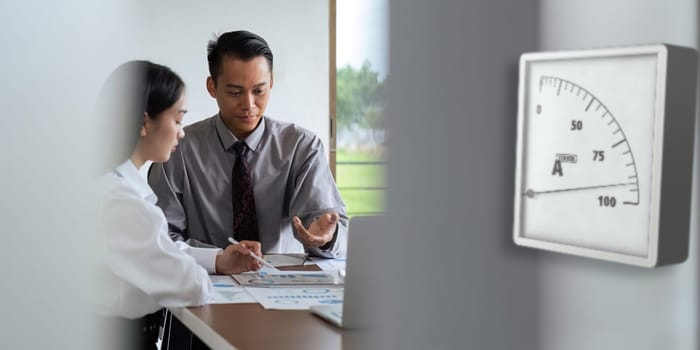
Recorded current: 92.5 A
